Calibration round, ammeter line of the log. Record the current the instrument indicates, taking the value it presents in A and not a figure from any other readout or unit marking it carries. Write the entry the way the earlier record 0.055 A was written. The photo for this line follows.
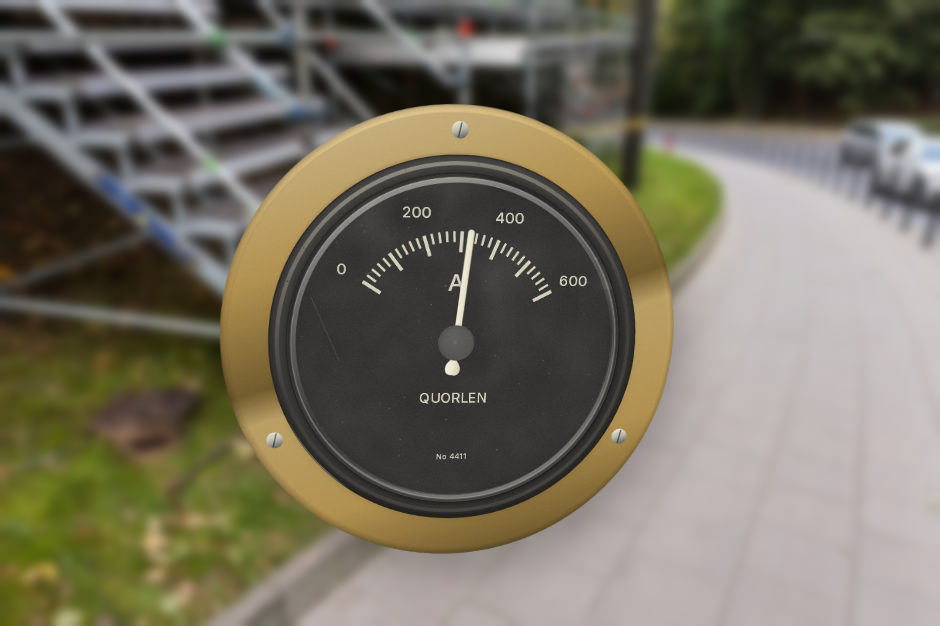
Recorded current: 320 A
